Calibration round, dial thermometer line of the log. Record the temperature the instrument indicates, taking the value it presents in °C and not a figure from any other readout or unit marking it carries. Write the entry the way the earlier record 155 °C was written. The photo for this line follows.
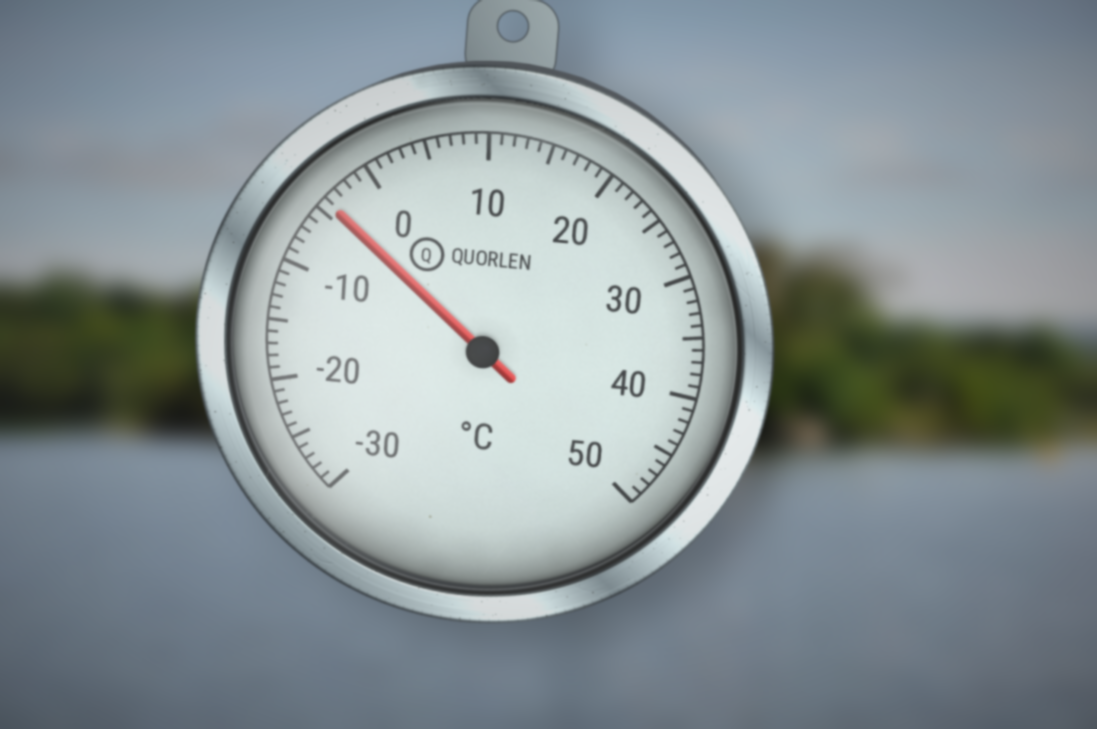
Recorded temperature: -4 °C
